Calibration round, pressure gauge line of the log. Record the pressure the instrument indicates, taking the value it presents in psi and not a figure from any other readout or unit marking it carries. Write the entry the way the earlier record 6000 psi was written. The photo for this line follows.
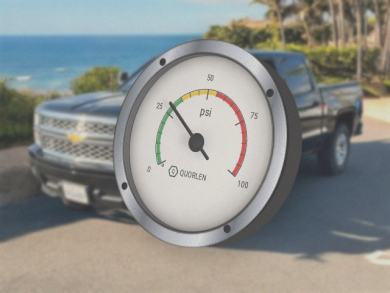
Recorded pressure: 30 psi
